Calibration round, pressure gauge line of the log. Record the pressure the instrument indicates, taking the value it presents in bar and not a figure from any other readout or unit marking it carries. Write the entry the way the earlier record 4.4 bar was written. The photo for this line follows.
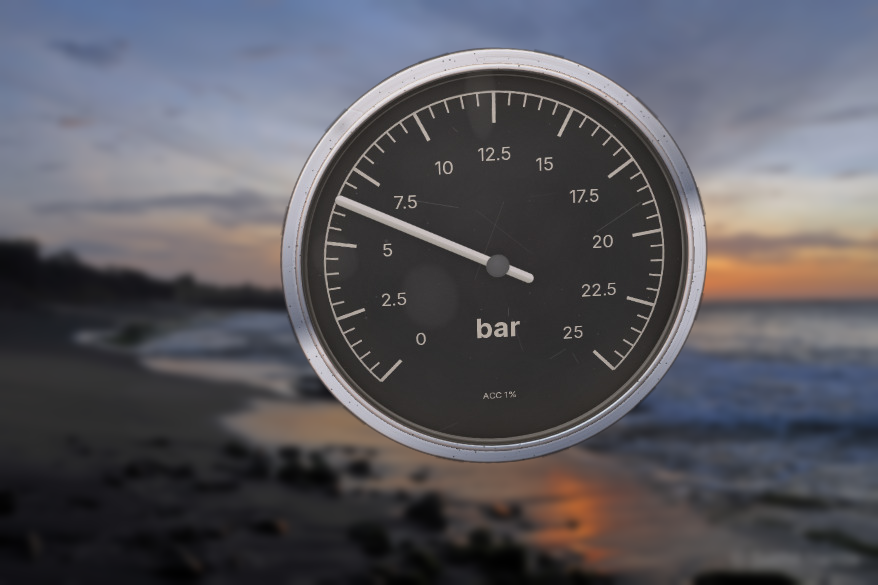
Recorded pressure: 6.5 bar
